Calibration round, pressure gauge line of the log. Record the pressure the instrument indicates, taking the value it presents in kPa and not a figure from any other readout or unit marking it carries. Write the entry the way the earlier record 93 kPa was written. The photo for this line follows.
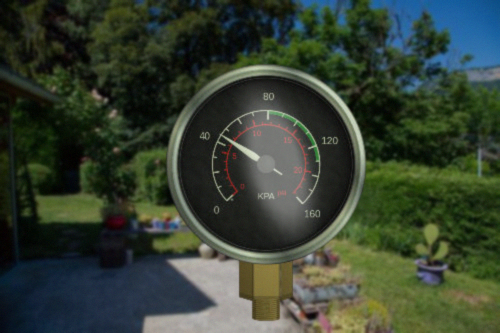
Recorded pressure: 45 kPa
